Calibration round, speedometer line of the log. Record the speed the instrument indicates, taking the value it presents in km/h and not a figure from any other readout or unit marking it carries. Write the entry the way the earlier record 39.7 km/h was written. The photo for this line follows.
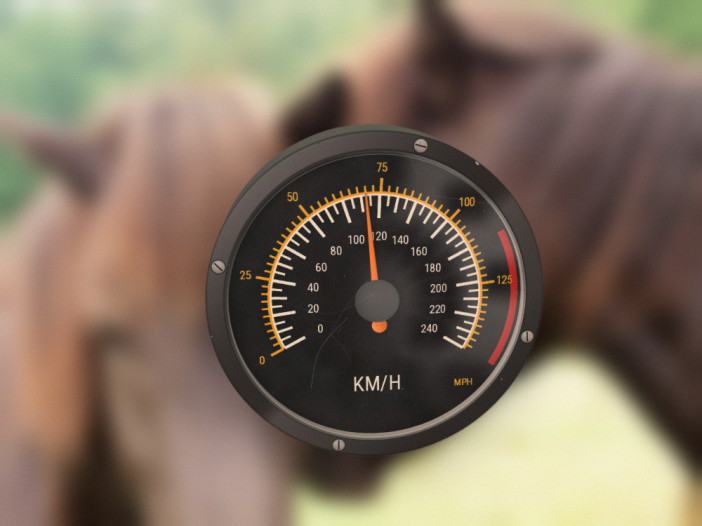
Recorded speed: 112.5 km/h
